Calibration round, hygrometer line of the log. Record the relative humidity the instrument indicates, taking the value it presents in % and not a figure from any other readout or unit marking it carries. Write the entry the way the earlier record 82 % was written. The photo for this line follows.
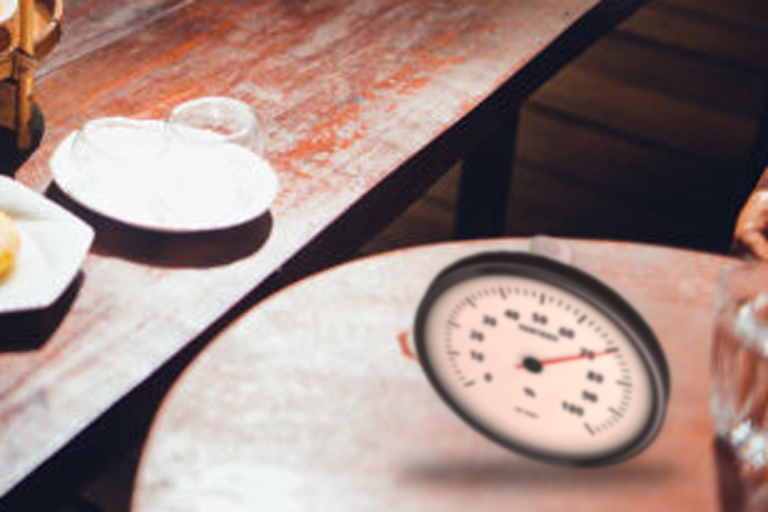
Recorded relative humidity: 70 %
